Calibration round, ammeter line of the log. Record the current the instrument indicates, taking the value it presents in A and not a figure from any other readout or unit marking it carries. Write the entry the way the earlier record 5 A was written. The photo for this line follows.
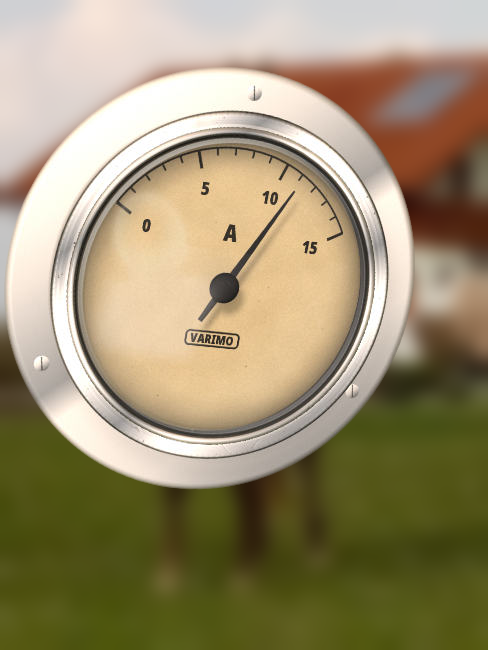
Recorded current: 11 A
